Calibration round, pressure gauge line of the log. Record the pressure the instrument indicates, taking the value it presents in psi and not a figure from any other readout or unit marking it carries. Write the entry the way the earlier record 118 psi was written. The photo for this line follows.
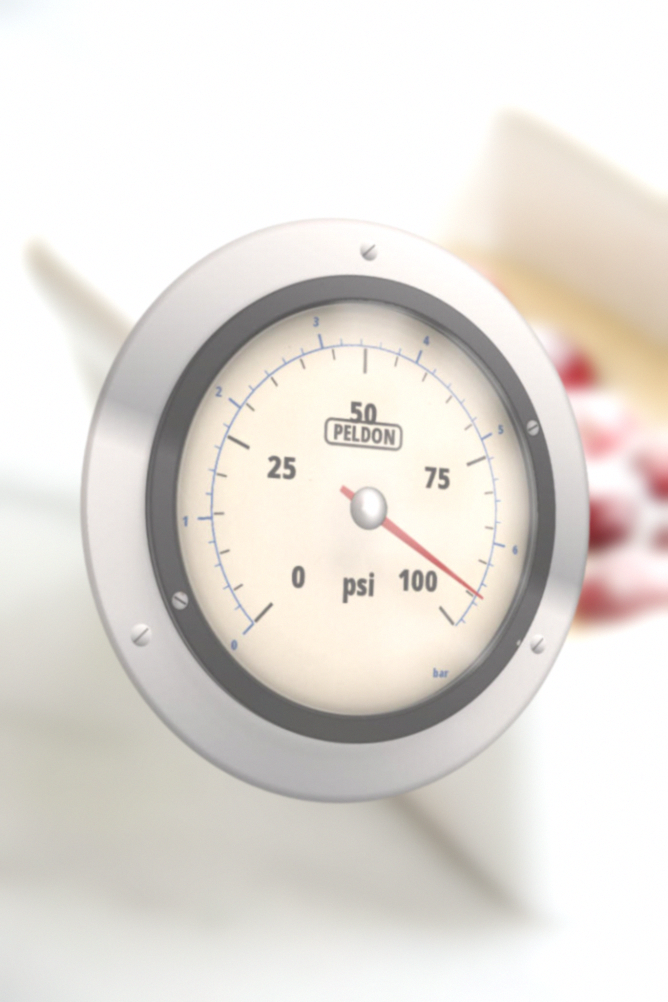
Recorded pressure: 95 psi
